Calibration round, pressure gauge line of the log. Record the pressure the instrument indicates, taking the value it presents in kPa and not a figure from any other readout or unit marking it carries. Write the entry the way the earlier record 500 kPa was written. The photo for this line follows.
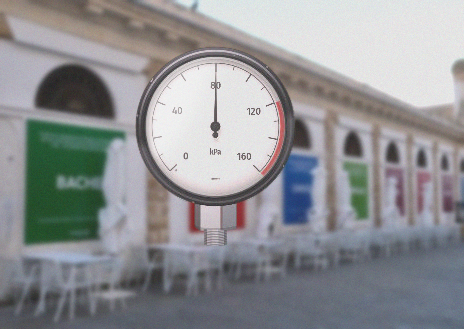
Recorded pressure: 80 kPa
